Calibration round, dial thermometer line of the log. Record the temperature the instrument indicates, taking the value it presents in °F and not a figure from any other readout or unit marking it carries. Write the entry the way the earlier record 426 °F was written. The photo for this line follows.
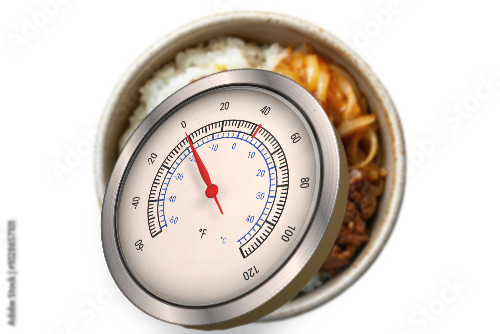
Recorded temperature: 0 °F
